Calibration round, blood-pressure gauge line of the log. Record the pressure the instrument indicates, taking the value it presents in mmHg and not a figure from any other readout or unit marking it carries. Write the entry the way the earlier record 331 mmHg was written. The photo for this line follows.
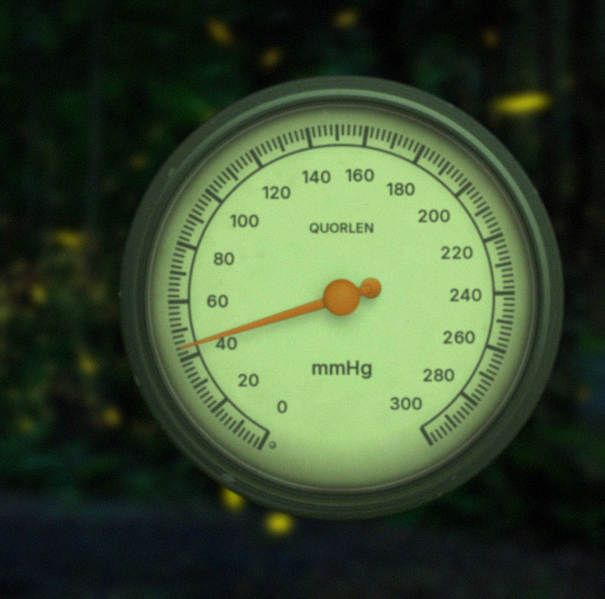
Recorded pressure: 44 mmHg
